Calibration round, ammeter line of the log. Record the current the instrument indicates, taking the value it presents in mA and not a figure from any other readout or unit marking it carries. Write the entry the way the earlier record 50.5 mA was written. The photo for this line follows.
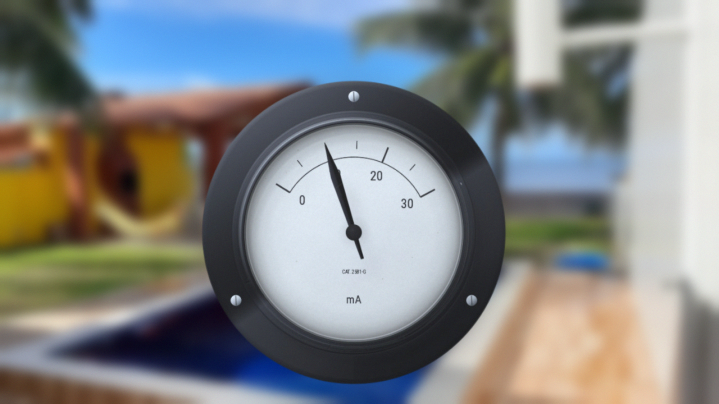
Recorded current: 10 mA
